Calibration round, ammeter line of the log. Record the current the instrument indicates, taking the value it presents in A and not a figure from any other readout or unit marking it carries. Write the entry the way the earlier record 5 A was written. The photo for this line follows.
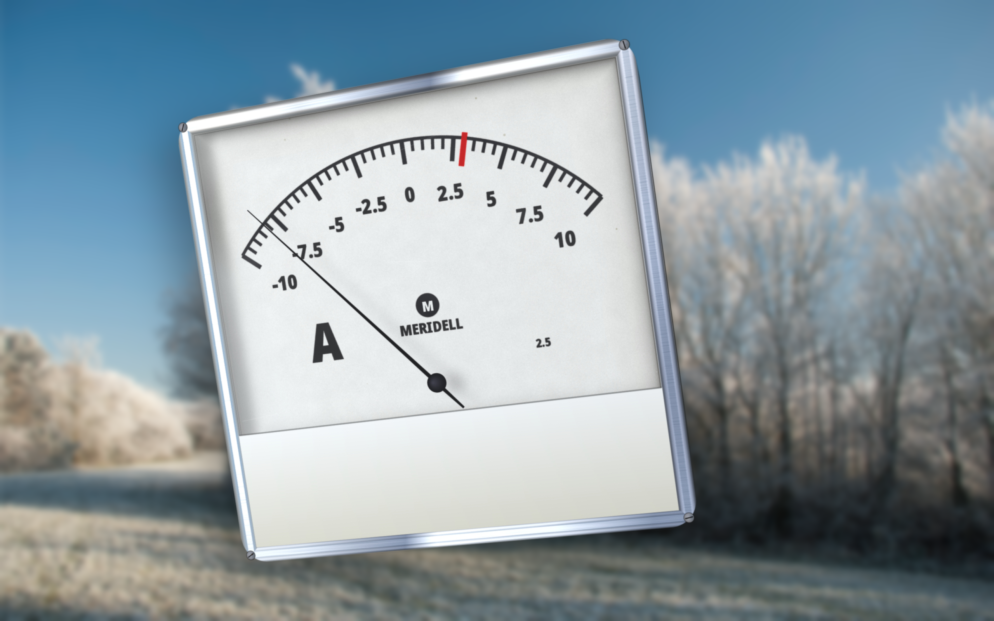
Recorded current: -8 A
